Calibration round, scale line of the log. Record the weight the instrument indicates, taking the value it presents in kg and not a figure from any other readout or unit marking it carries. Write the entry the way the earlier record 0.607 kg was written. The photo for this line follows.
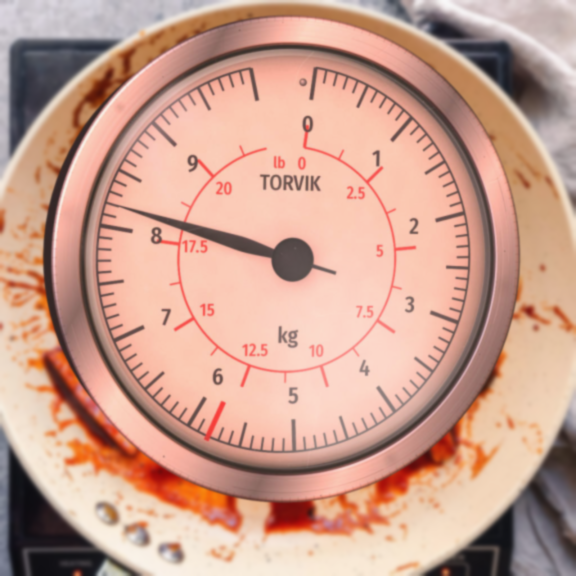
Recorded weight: 8.2 kg
